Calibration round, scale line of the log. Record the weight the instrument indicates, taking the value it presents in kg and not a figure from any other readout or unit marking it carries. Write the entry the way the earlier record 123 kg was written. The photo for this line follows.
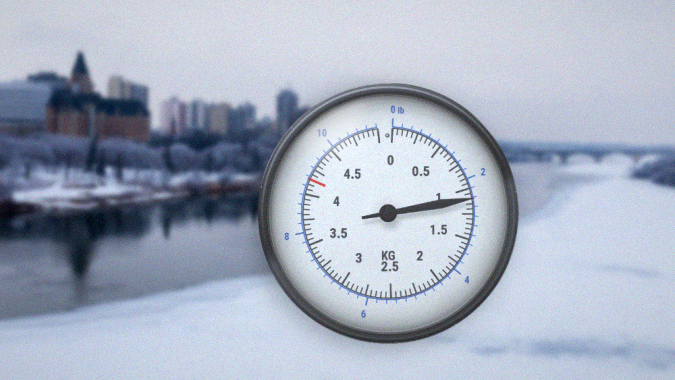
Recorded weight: 1.1 kg
